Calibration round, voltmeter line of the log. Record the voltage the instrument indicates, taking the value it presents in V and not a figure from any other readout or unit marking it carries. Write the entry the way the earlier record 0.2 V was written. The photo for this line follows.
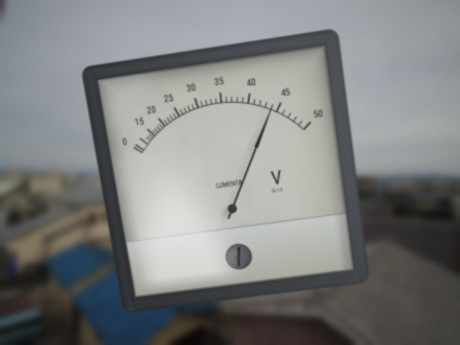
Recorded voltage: 44 V
